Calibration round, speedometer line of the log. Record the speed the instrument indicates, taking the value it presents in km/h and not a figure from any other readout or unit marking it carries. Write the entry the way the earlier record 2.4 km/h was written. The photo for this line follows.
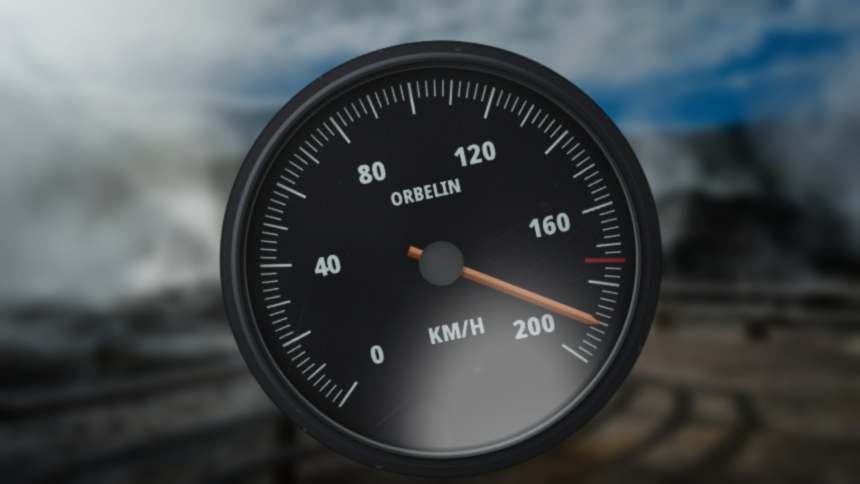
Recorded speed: 190 km/h
